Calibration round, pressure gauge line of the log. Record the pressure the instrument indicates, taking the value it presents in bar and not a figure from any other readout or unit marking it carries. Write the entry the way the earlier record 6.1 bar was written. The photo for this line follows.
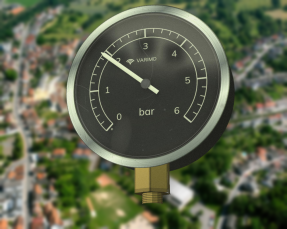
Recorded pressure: 1.9 bar
